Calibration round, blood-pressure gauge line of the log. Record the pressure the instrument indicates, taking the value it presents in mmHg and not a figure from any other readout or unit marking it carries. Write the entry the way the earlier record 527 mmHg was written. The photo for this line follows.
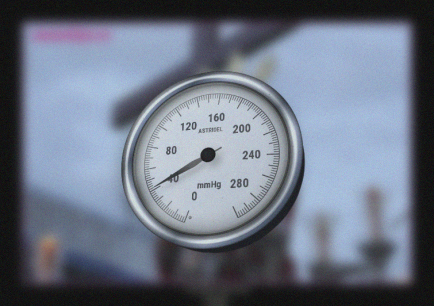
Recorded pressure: 40 mmHg
